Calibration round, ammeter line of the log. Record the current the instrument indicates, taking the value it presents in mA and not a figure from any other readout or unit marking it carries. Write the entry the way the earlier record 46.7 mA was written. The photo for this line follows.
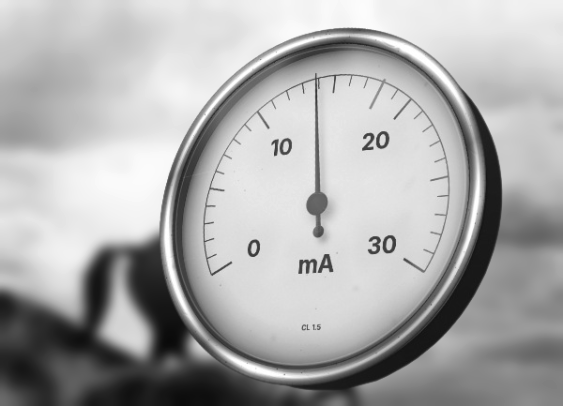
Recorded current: 14 mA
